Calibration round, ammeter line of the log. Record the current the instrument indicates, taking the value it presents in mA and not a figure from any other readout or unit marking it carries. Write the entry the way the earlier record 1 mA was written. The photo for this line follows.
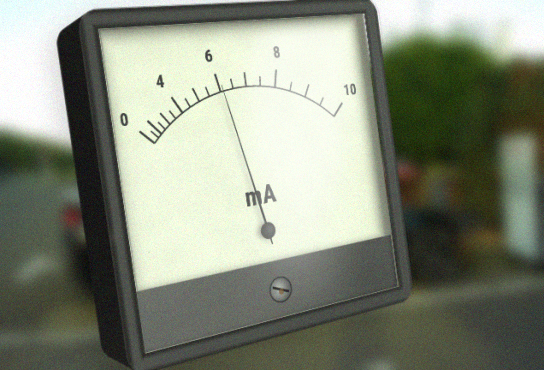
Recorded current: 6 mA
